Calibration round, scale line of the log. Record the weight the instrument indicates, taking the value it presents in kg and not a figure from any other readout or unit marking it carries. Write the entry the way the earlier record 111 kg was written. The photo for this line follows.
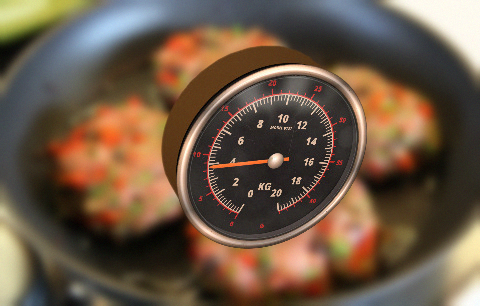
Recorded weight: 4 kg
